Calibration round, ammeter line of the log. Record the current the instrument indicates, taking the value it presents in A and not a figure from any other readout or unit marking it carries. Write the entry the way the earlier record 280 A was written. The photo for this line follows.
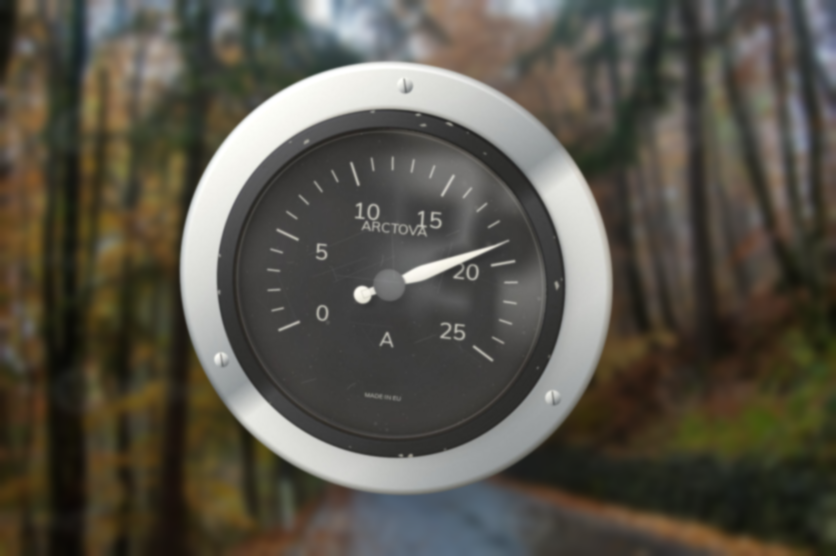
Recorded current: 19 A
